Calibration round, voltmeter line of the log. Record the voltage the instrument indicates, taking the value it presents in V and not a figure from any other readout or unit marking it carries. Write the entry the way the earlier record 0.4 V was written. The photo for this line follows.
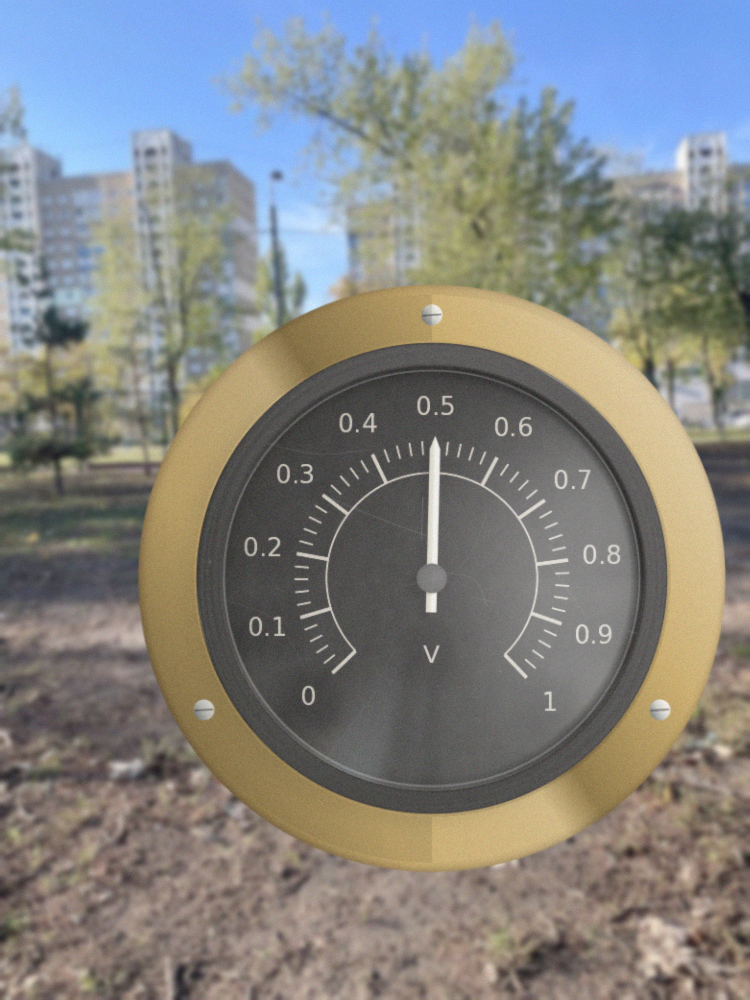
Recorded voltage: 0.5 V
